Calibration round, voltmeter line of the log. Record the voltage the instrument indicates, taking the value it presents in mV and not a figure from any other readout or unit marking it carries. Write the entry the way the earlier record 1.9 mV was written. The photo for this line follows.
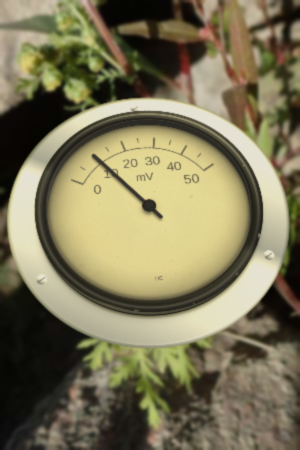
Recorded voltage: 10 mV
